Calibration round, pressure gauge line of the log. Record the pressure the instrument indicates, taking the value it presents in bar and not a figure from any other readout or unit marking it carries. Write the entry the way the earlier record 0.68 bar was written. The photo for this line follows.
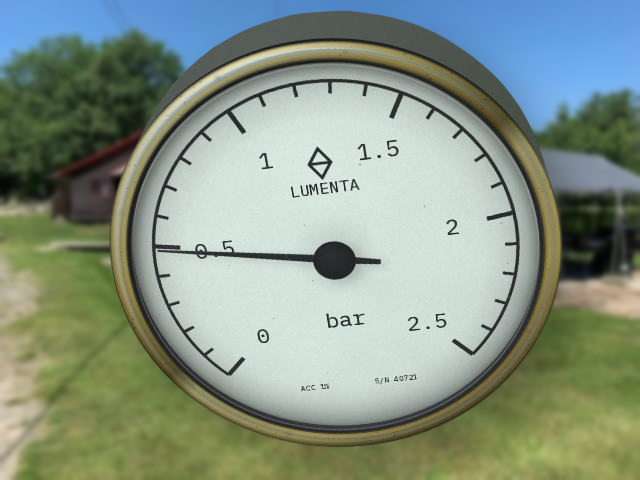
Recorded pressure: 0.5 bar
